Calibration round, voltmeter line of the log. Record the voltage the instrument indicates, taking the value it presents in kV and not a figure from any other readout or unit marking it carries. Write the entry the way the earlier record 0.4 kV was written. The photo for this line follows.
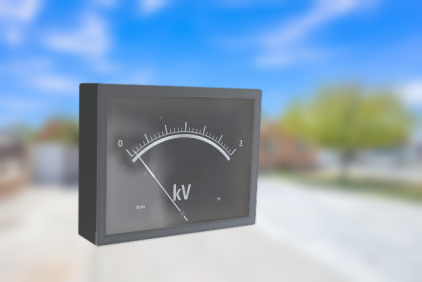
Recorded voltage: 0.1 kV
